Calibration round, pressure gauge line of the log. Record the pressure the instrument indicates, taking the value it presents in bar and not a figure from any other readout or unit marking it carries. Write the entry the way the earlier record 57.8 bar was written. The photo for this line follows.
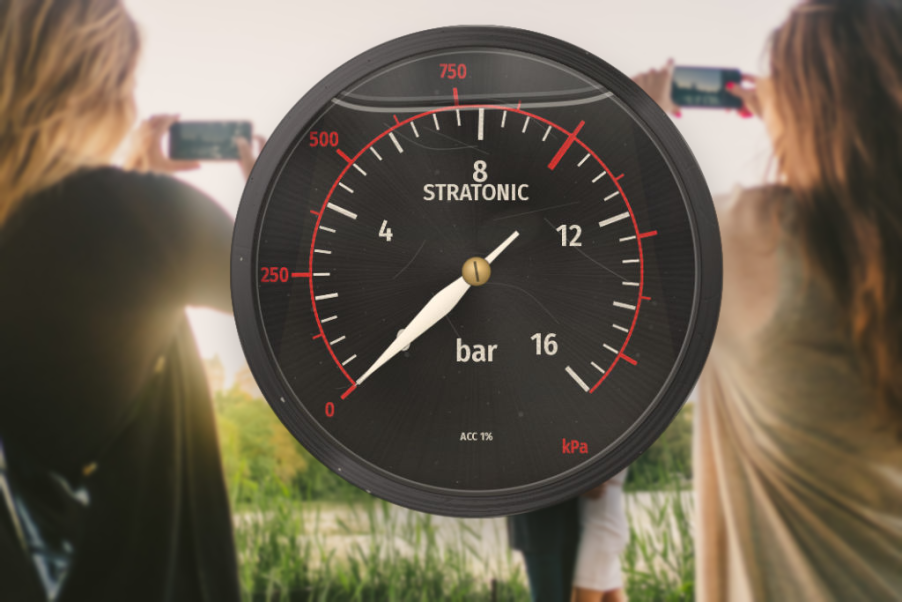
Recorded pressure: 0 bar
